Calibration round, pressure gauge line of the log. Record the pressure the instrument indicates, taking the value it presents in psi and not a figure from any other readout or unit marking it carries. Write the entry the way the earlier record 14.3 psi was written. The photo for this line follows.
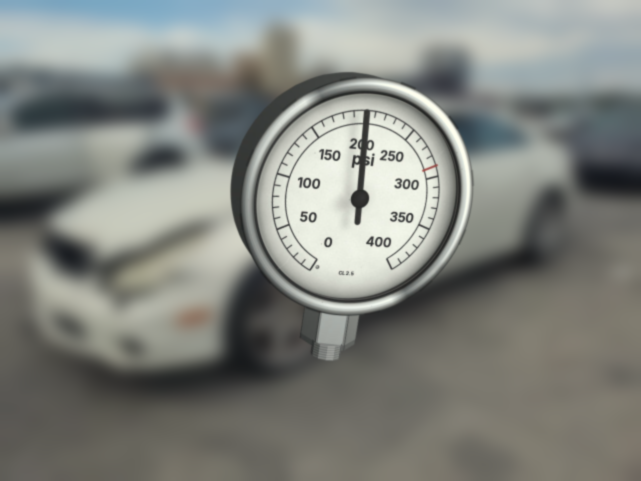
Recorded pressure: 200 psi
